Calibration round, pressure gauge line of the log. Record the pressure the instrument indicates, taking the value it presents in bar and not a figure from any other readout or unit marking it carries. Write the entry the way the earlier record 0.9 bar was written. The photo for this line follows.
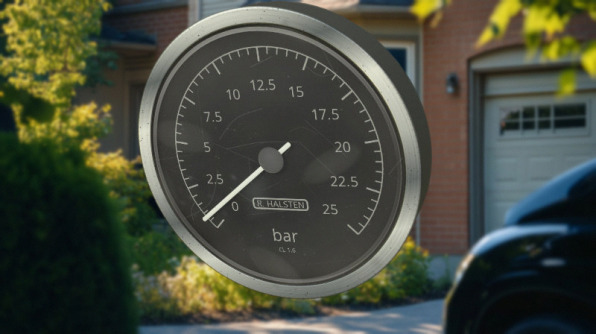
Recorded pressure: 0.75 bar
